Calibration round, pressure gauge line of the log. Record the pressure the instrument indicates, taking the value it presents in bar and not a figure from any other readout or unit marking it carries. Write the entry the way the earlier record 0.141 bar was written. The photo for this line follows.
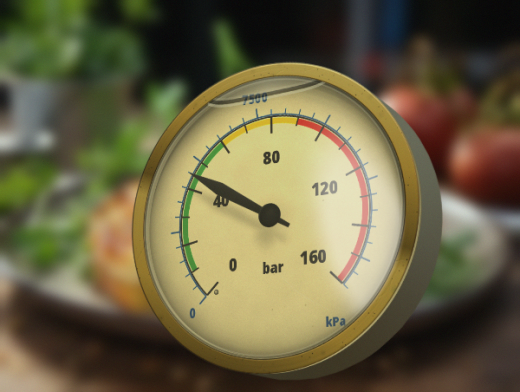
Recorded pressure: 45 bar
